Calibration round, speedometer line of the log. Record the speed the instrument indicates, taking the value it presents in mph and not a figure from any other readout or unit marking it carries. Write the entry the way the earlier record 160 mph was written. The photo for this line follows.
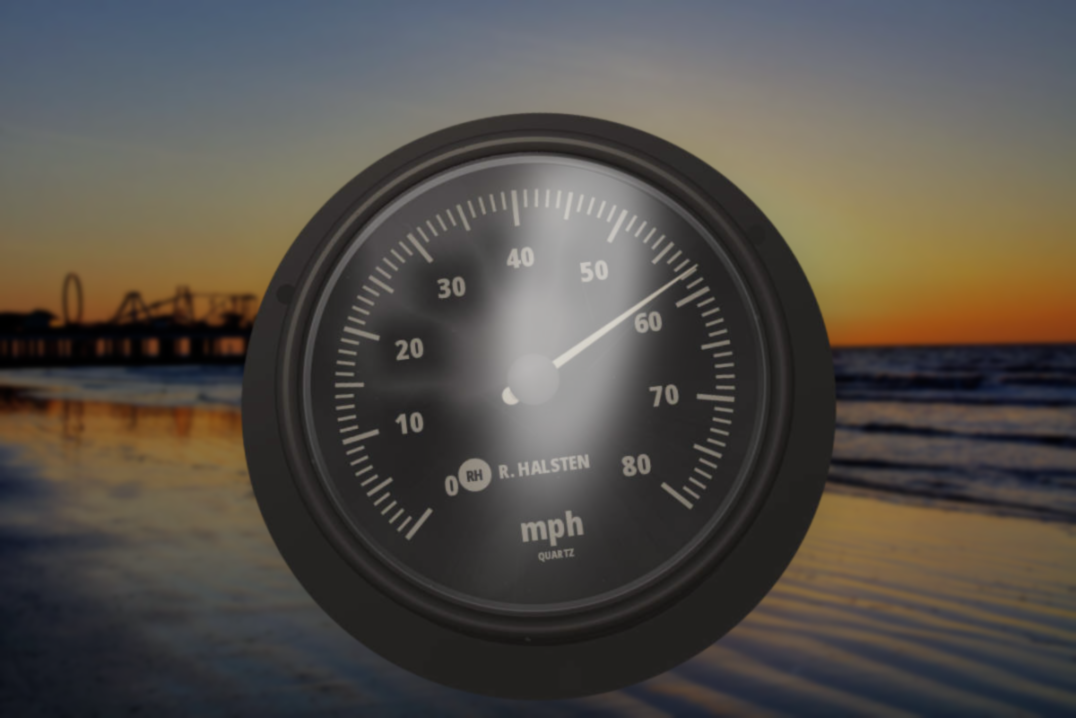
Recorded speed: 58 mph
